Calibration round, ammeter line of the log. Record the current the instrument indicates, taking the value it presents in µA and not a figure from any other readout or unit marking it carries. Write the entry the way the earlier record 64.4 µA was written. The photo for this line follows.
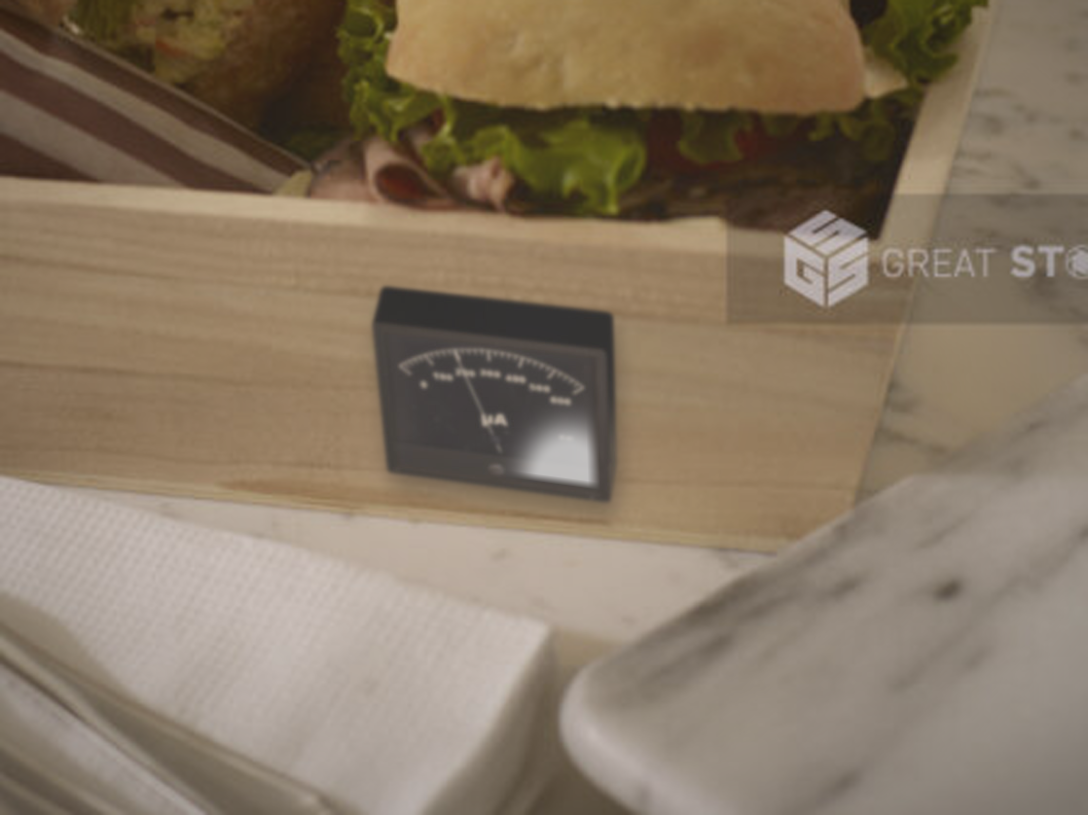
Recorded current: 200 µA
